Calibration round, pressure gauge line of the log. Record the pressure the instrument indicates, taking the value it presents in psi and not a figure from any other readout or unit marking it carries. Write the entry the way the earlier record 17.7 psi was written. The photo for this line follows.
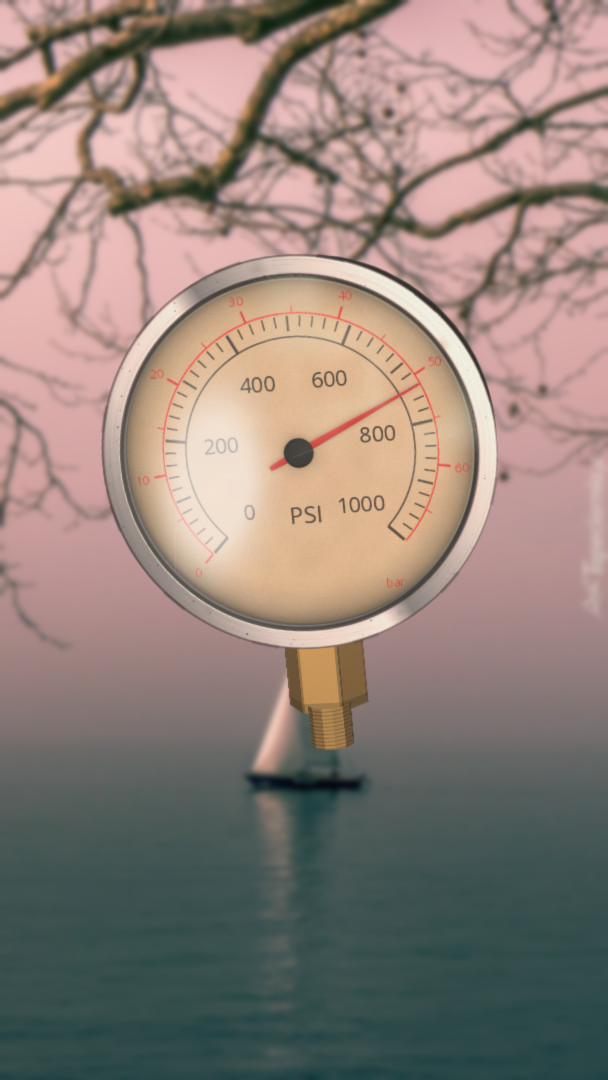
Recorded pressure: 740 psi
